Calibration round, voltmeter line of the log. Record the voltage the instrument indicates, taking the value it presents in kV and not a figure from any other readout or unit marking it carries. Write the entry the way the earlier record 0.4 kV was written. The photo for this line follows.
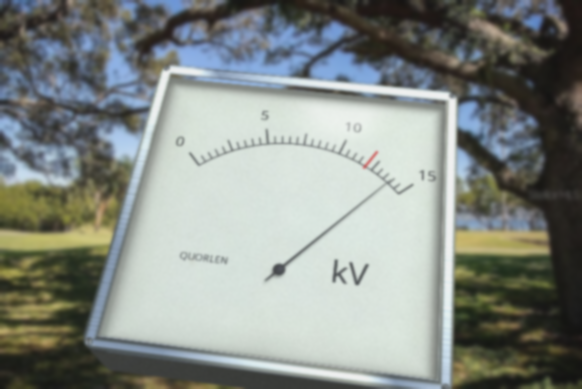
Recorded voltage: 14 kV
